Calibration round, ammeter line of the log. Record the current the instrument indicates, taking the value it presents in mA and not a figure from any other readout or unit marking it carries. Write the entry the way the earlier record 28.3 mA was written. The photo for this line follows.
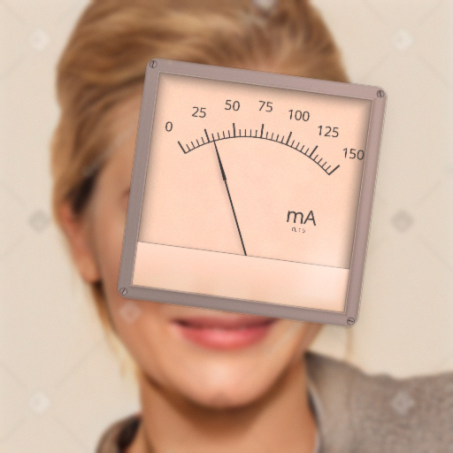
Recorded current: 30 mA
